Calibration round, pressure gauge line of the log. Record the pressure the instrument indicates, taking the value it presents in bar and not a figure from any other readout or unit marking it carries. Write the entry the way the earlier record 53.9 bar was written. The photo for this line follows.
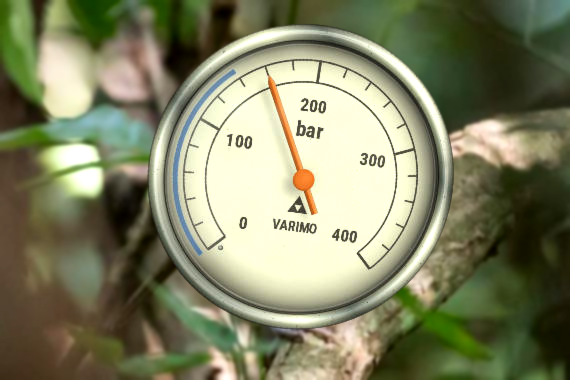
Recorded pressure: 160 bar
